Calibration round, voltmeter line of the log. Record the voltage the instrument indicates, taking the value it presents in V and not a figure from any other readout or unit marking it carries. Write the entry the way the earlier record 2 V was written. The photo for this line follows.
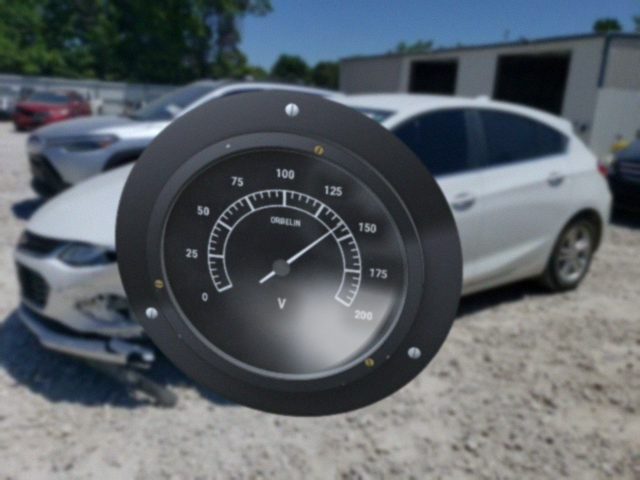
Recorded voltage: 140 V
